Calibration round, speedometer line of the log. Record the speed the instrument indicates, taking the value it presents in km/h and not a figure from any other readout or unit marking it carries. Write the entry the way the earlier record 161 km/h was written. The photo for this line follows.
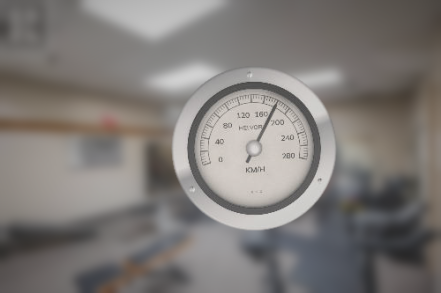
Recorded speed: 180 km/h
